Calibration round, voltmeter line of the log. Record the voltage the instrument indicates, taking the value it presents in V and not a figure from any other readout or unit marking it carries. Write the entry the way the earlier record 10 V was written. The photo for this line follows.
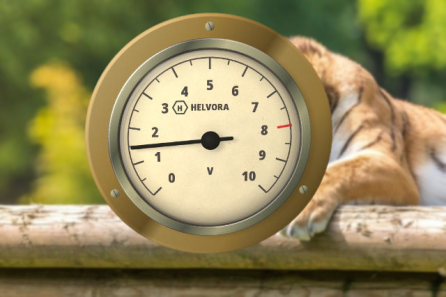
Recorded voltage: 1.5 V
